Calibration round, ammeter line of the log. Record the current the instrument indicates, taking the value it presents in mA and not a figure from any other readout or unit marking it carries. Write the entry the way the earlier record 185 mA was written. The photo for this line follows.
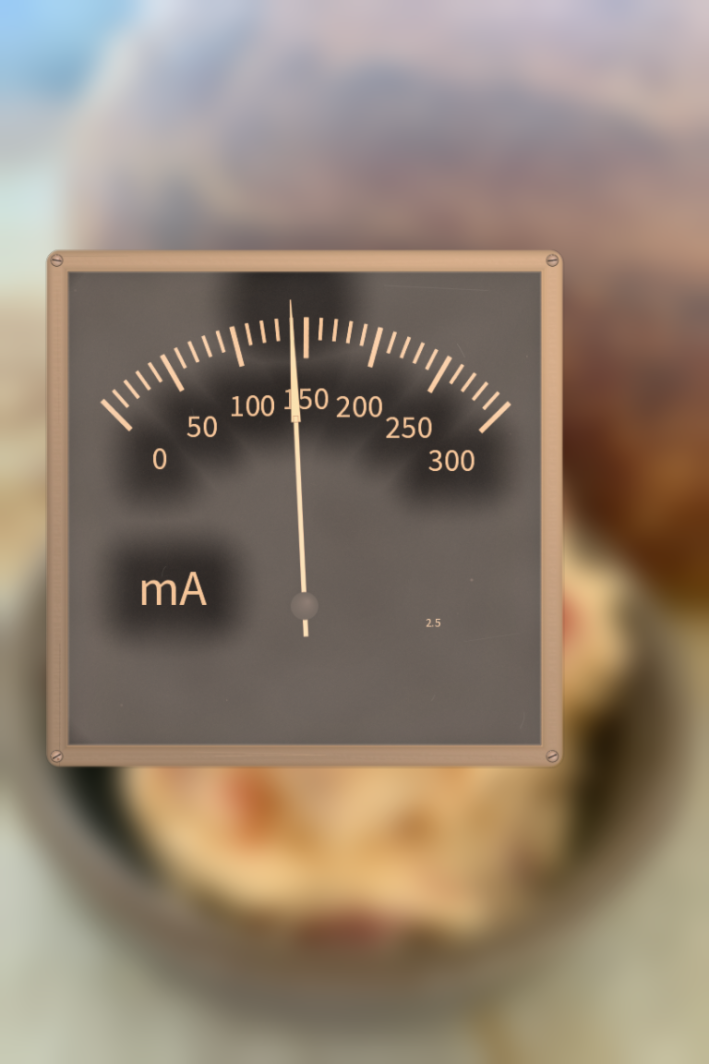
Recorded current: 140 mA
